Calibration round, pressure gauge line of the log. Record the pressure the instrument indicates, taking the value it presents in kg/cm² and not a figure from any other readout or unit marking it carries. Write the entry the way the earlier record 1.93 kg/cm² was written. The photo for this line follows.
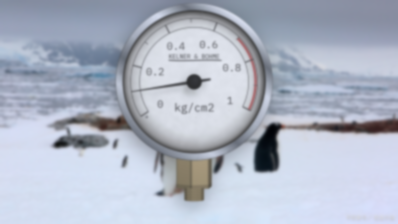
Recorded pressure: 0.1 kg/cm²
